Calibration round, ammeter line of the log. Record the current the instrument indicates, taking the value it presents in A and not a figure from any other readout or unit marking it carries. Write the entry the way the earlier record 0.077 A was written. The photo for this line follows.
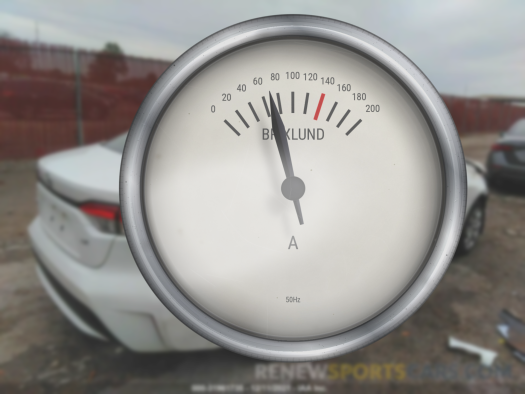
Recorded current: 70 A
